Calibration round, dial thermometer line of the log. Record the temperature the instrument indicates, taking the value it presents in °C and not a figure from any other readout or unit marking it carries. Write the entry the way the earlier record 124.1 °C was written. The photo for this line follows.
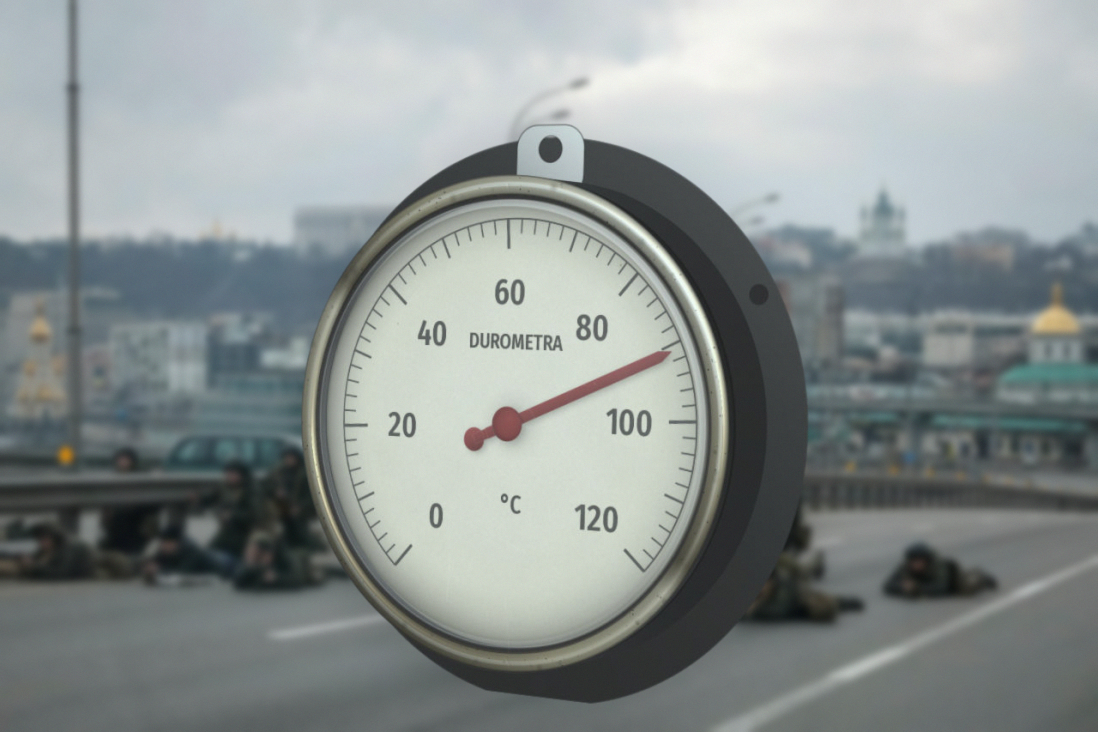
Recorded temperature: 91 °C
